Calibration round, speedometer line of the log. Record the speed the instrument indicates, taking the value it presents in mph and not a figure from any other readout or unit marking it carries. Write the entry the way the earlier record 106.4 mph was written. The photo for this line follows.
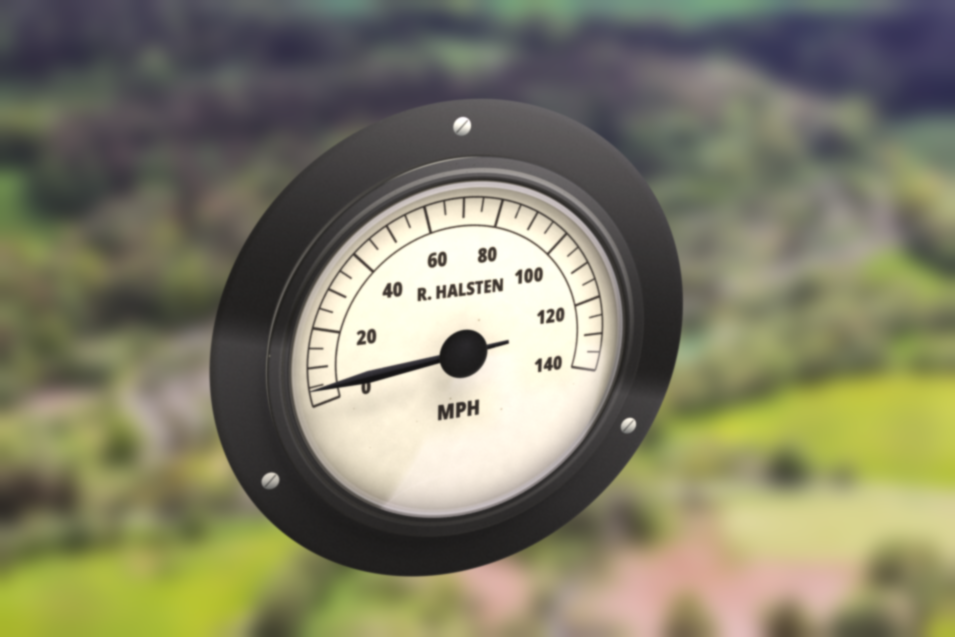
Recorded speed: 5 mph
